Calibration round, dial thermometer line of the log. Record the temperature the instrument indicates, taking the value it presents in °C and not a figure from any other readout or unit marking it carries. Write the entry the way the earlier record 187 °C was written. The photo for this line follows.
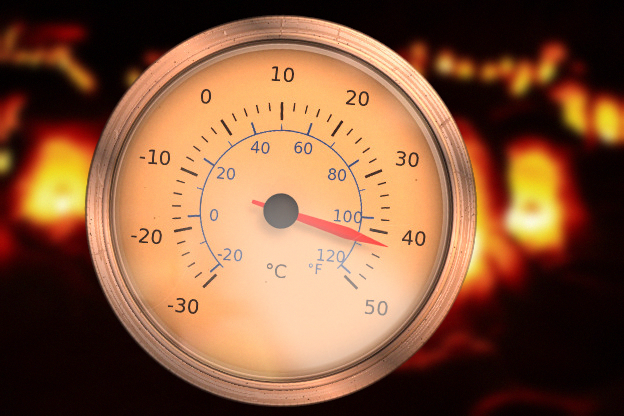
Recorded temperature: 42 °C
